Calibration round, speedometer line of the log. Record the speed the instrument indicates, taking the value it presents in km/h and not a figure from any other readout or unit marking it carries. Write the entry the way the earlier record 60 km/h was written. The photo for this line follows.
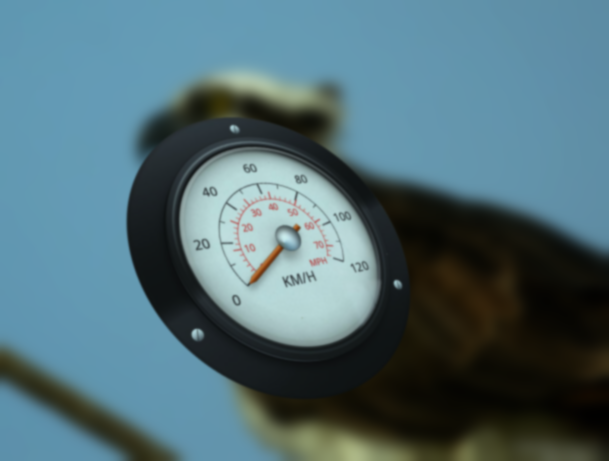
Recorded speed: 0 km/h
